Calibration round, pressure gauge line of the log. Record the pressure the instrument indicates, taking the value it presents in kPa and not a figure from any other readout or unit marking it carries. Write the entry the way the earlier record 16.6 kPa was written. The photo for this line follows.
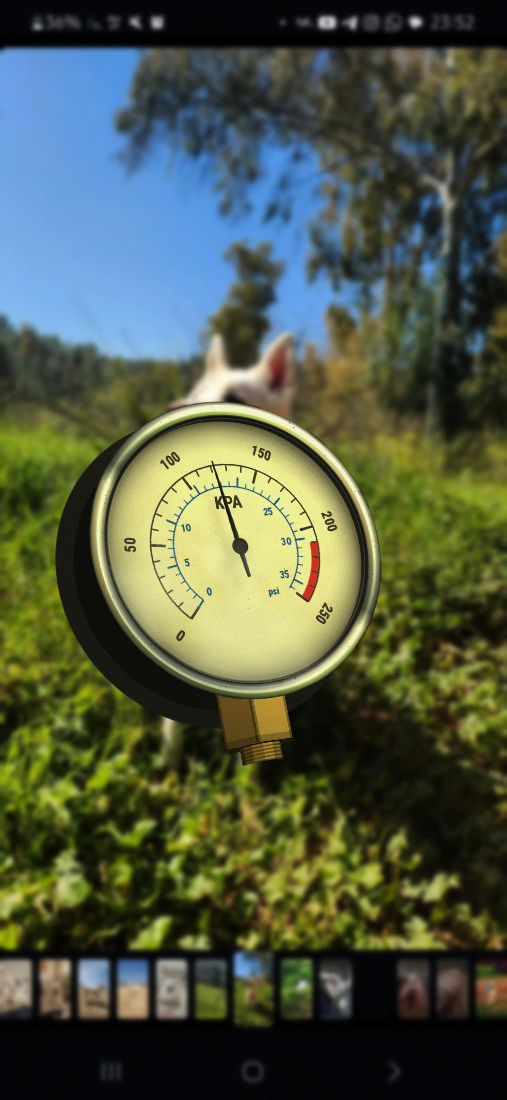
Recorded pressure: 120 kPa
